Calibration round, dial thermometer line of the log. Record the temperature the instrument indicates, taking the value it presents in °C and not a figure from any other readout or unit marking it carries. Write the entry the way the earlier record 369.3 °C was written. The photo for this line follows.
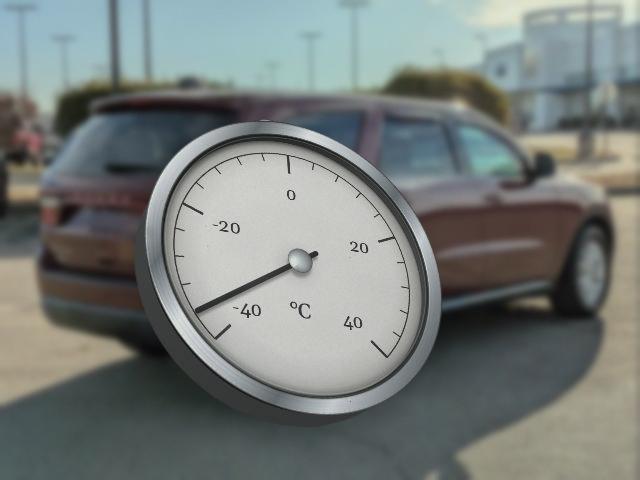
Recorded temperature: -36 °C
